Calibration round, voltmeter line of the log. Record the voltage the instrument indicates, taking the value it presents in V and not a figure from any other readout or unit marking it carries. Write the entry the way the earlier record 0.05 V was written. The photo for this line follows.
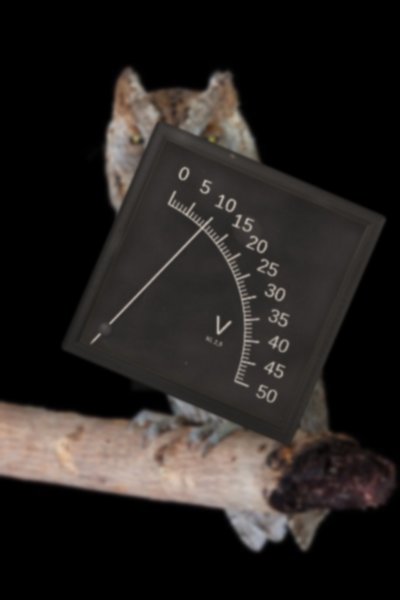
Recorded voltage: 10 V
